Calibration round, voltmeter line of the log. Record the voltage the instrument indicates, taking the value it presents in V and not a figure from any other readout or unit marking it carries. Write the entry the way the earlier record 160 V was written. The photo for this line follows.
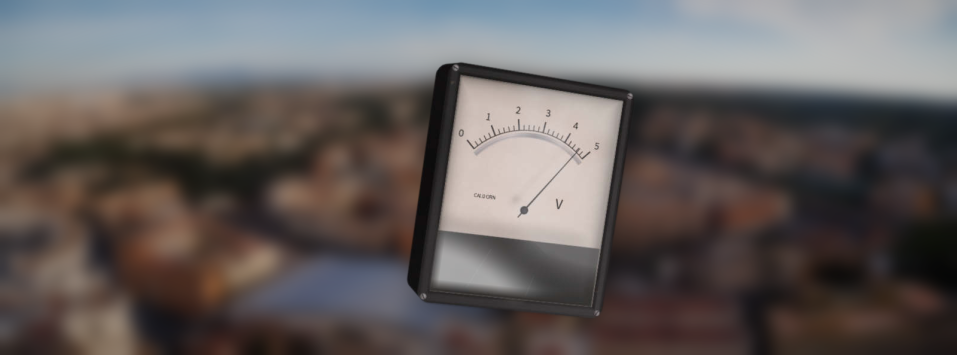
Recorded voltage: 4.6 V
